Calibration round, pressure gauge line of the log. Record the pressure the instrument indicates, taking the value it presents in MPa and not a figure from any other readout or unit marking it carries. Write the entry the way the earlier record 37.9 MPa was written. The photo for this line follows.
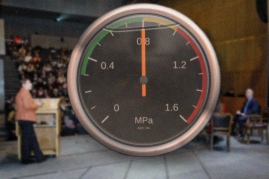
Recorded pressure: 0.8 MPa
